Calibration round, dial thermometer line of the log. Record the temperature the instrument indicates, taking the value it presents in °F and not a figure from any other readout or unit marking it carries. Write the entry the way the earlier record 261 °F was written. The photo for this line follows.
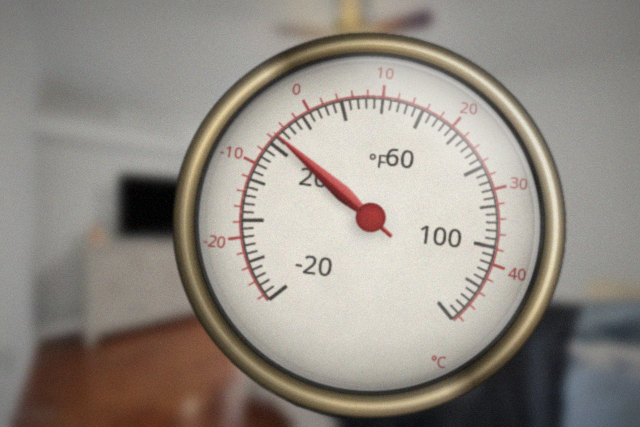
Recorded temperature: 22 °F
